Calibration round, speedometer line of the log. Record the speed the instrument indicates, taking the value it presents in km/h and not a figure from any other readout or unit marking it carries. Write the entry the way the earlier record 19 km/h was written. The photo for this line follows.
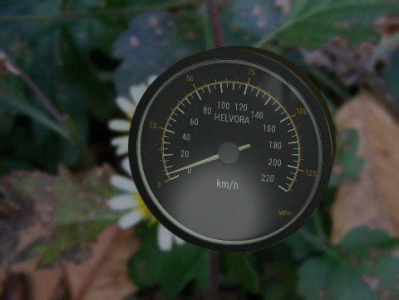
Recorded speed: 5 km/h
